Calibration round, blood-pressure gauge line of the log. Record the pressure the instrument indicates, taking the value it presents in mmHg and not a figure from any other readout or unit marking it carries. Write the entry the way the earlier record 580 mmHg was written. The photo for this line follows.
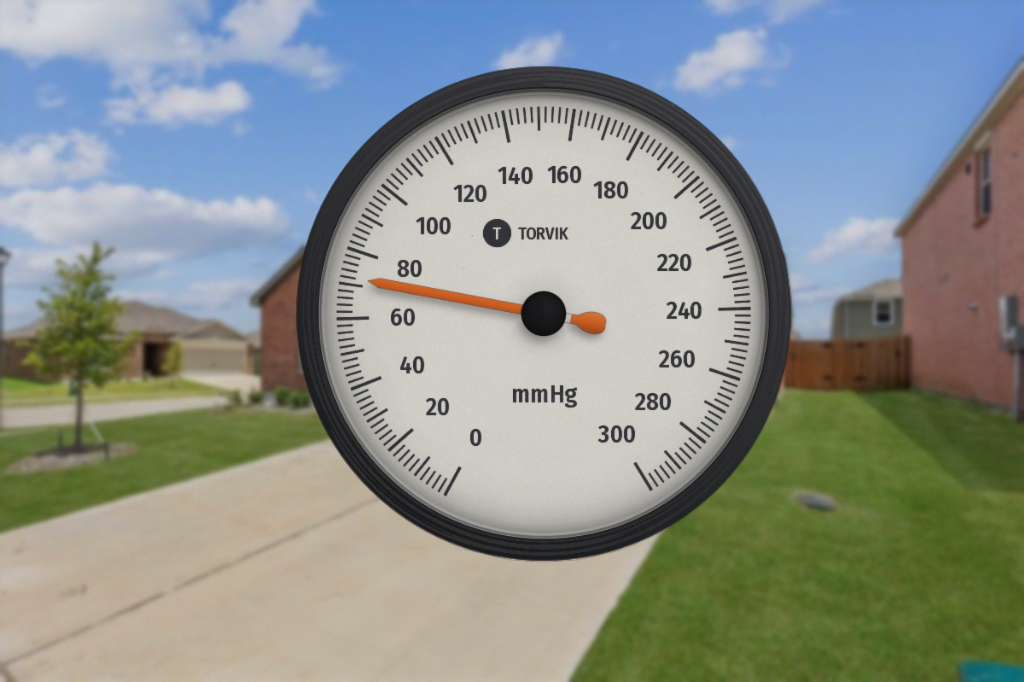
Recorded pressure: 72 mmHg
